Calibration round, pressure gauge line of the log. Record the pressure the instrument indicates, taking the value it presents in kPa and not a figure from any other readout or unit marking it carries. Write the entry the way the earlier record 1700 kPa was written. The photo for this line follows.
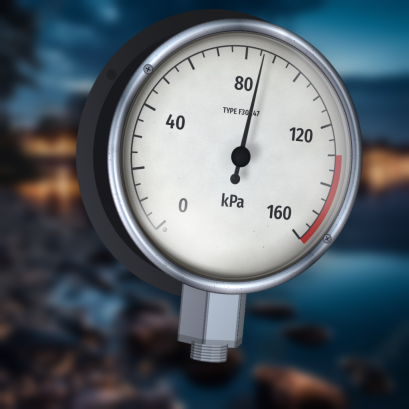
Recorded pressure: 85 kPa
